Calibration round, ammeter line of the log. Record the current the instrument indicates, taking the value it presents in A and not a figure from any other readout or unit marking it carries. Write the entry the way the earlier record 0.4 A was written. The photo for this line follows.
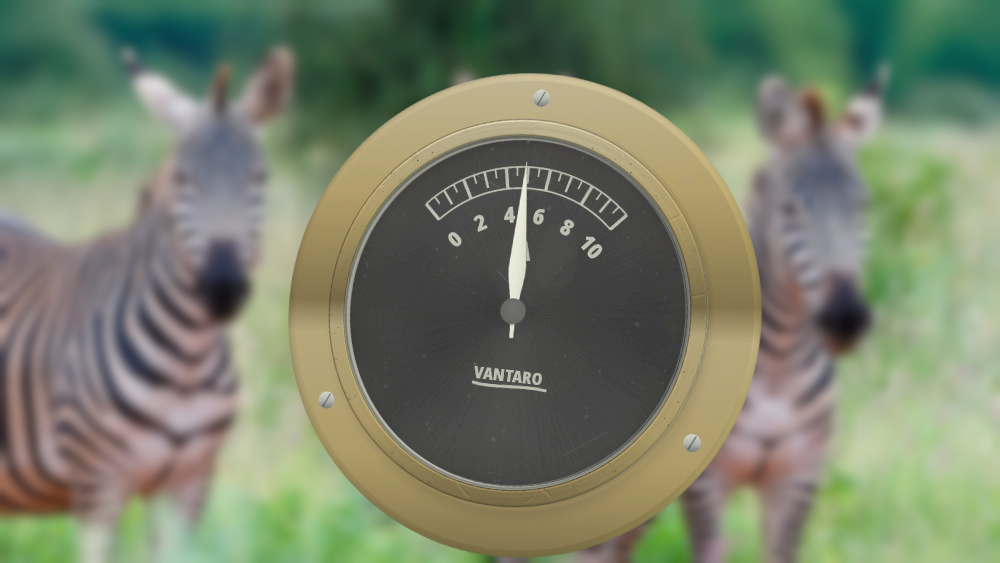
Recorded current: 5 A
